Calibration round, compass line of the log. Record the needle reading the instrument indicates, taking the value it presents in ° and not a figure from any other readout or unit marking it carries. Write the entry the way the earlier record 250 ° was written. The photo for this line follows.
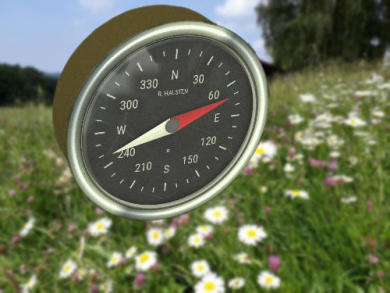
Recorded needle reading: 70 °
